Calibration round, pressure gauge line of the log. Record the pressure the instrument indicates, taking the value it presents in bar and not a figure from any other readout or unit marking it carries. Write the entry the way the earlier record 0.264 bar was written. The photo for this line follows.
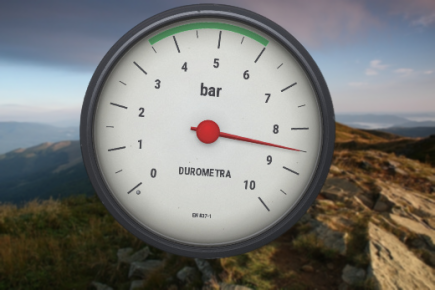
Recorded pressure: 8.5 bar
